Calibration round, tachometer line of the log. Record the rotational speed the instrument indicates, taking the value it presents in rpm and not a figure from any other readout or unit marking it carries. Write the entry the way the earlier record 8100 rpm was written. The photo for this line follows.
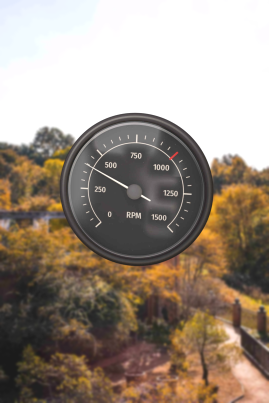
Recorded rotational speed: 400 rpm
